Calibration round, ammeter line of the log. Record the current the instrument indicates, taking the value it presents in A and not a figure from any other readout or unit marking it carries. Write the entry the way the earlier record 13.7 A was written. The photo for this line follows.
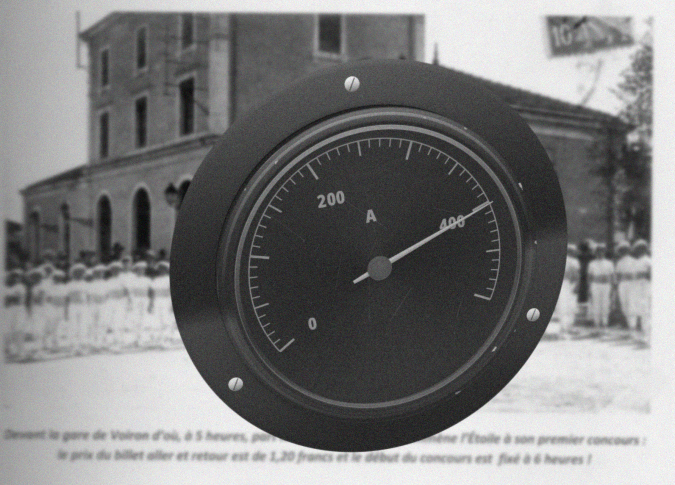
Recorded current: 400 A
